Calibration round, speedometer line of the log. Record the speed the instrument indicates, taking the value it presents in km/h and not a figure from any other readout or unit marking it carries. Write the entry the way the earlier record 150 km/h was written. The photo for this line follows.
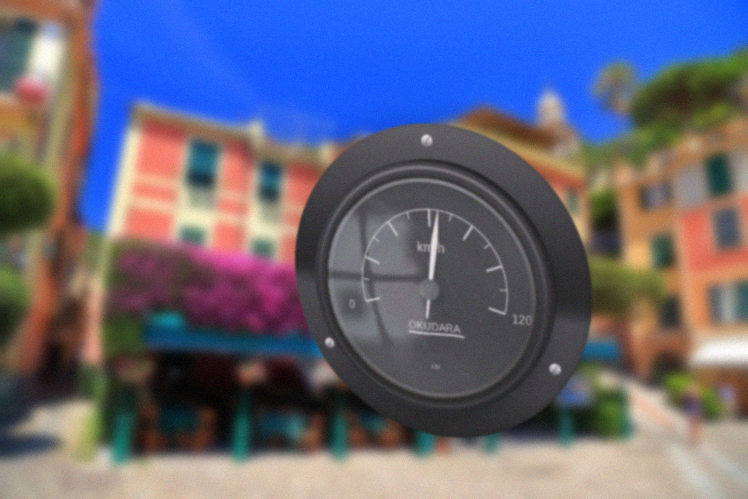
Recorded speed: 65 km/h
